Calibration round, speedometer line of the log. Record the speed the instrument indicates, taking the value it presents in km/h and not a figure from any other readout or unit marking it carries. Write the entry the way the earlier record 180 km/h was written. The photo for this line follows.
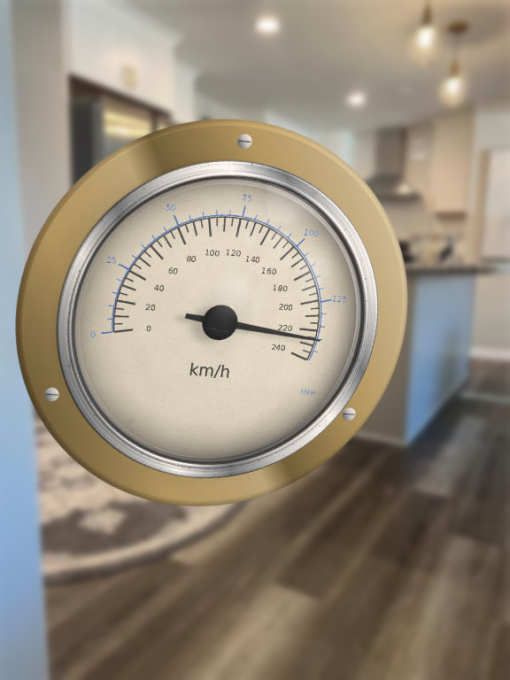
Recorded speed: 225 km/h
